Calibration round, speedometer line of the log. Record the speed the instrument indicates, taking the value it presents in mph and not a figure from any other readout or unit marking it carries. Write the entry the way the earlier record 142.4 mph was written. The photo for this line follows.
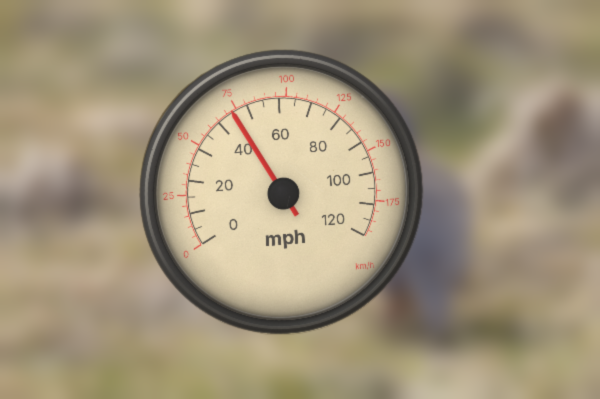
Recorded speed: 45 mph
